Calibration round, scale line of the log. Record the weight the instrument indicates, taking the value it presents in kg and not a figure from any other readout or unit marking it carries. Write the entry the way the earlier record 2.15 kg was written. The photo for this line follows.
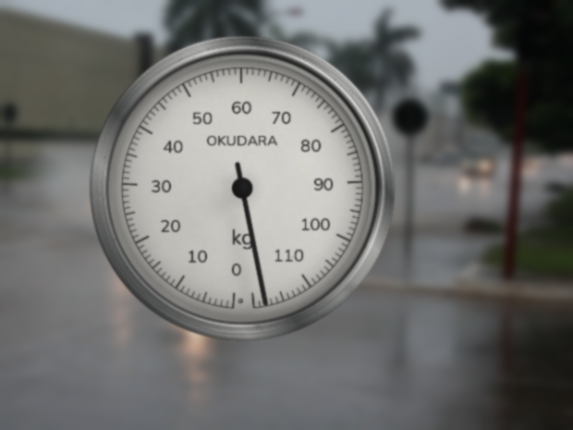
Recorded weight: 118 kg
